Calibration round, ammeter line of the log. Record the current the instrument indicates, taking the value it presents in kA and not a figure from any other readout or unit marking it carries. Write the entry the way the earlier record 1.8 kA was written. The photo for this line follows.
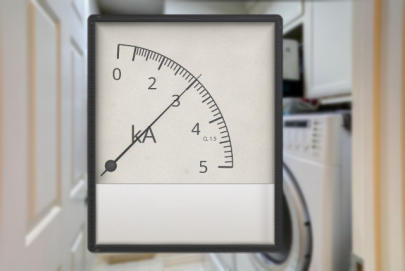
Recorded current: 3 kA
